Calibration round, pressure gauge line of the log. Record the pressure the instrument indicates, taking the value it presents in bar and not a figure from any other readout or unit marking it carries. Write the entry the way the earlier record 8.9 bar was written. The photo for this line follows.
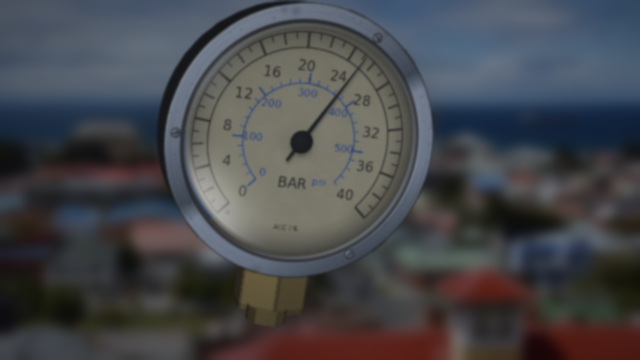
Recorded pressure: 25 bar
